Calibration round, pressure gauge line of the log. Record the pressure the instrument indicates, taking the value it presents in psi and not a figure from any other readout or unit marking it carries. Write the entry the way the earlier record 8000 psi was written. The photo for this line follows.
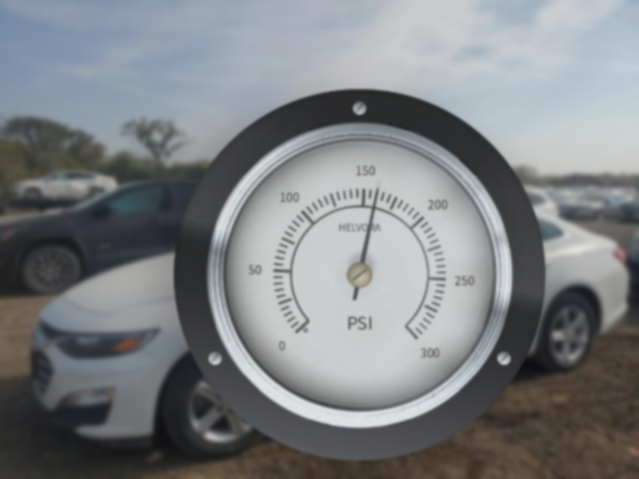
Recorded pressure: 160 psi
